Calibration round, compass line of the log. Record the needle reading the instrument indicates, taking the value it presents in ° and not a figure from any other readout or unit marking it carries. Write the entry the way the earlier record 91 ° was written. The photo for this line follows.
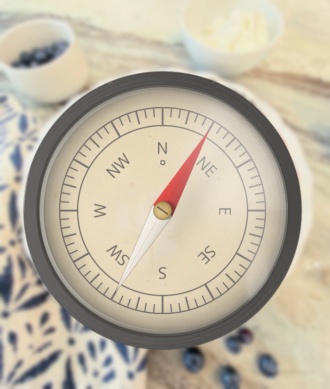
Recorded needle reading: 30 °
